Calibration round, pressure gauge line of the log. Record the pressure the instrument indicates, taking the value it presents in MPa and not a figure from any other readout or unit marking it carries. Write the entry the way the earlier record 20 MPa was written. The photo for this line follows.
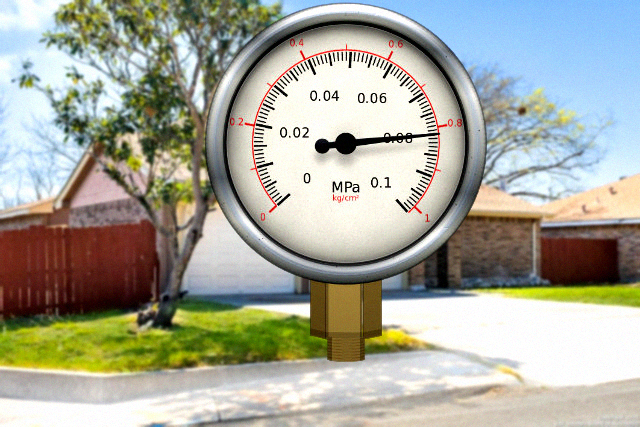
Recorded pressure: 0.08 MPa
